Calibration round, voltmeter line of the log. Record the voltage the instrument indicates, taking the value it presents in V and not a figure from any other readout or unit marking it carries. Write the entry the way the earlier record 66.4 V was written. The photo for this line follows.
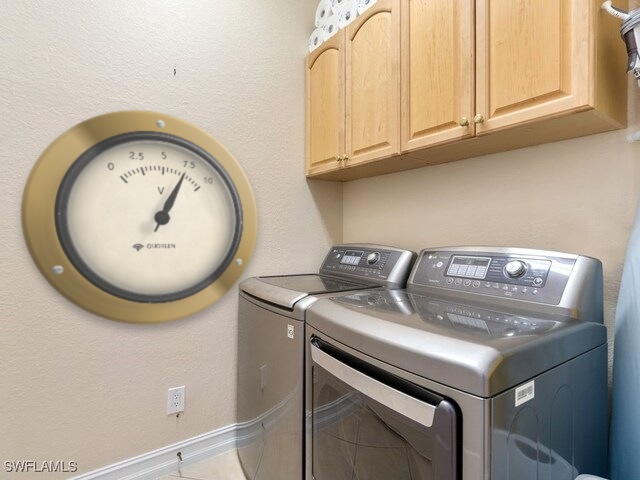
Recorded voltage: 7.5 V
